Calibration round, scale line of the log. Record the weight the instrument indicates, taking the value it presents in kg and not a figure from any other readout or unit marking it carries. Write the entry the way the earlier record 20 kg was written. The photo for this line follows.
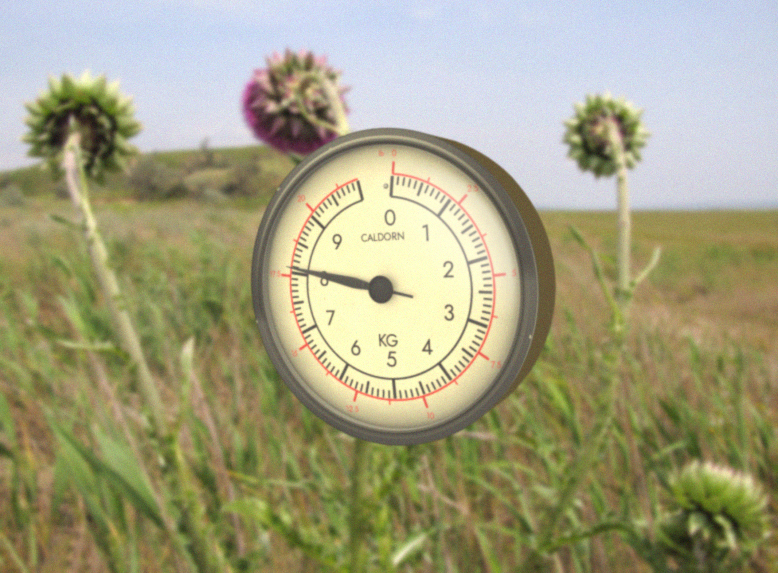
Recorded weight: 8.1 kg
